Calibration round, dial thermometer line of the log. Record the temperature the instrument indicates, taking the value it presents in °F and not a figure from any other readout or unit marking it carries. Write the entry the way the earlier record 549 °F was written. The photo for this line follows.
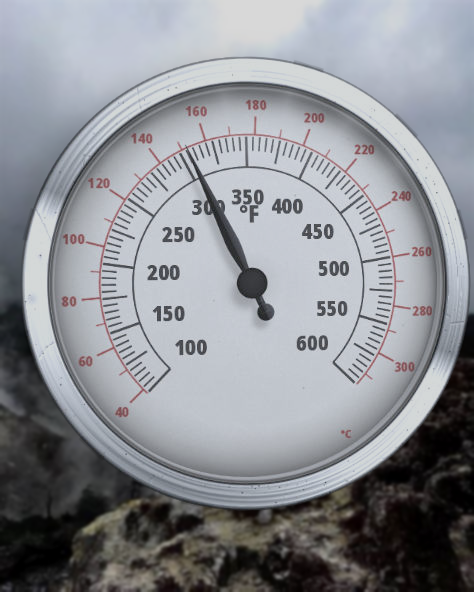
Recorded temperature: 305 °F
